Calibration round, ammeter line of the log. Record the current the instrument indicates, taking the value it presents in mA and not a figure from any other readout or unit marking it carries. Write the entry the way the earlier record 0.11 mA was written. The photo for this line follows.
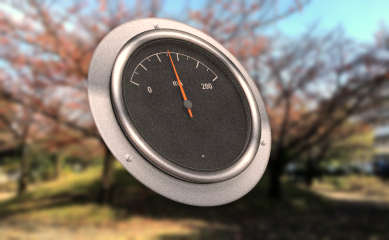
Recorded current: 100 mA
